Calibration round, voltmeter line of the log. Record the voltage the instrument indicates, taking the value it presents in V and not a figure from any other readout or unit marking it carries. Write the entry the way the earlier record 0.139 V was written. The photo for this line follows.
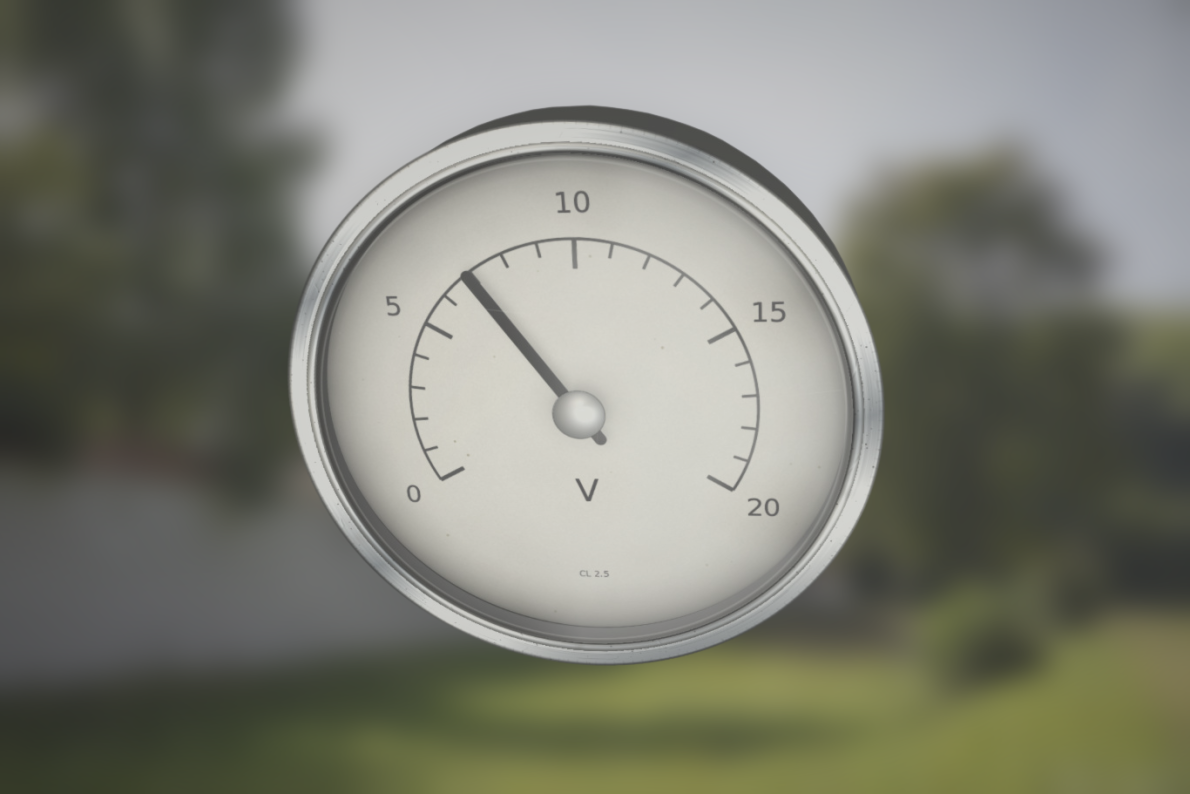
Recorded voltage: 7 V
